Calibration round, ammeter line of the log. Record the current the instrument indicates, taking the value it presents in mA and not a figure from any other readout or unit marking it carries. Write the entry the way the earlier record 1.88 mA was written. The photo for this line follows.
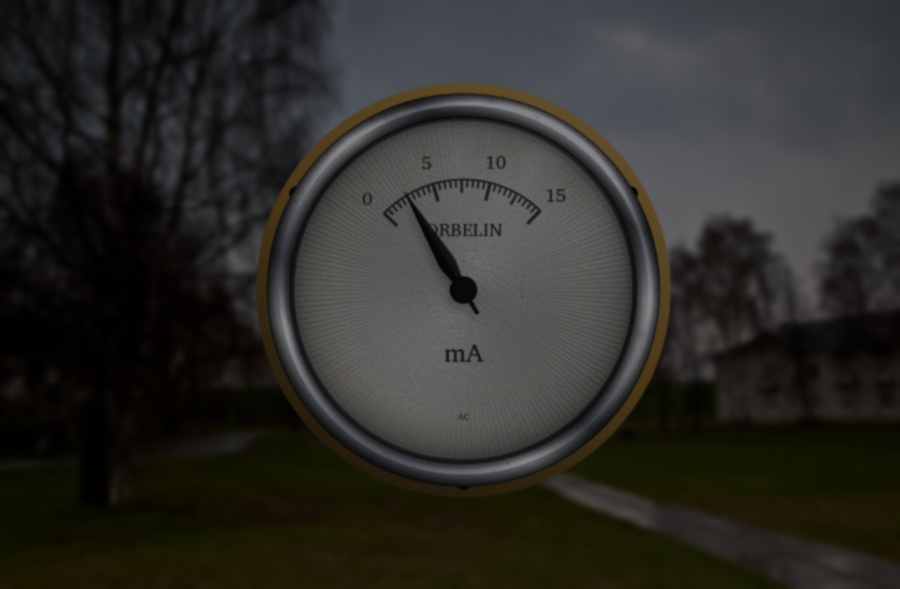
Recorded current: 2.5 mA
